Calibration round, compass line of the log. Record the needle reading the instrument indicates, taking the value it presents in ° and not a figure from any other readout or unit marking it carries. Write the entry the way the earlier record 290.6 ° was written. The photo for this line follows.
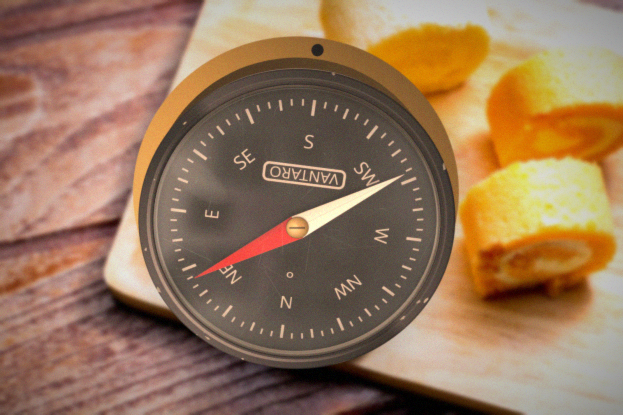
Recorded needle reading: 55 °
